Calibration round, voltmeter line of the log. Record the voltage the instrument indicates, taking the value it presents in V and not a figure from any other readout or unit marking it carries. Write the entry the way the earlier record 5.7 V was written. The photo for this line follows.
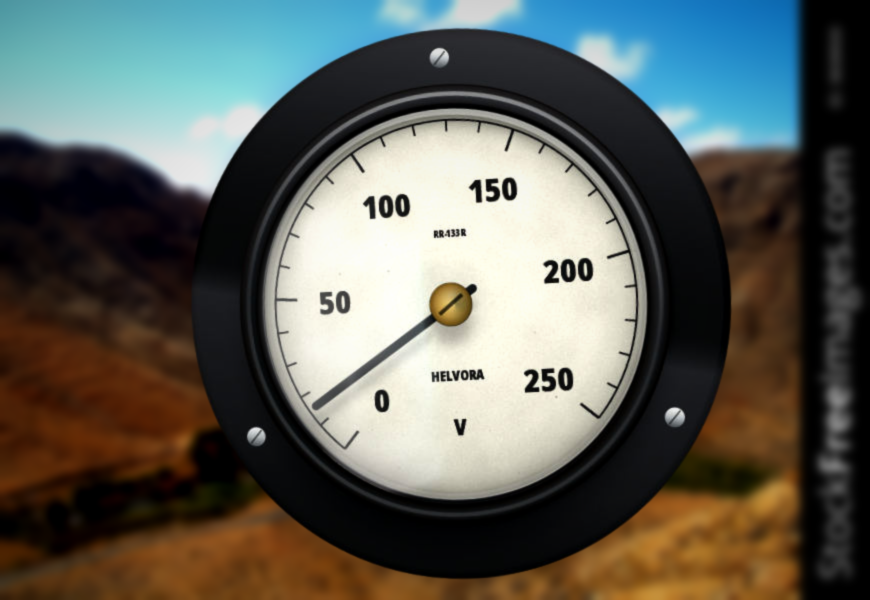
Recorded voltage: 15 V
